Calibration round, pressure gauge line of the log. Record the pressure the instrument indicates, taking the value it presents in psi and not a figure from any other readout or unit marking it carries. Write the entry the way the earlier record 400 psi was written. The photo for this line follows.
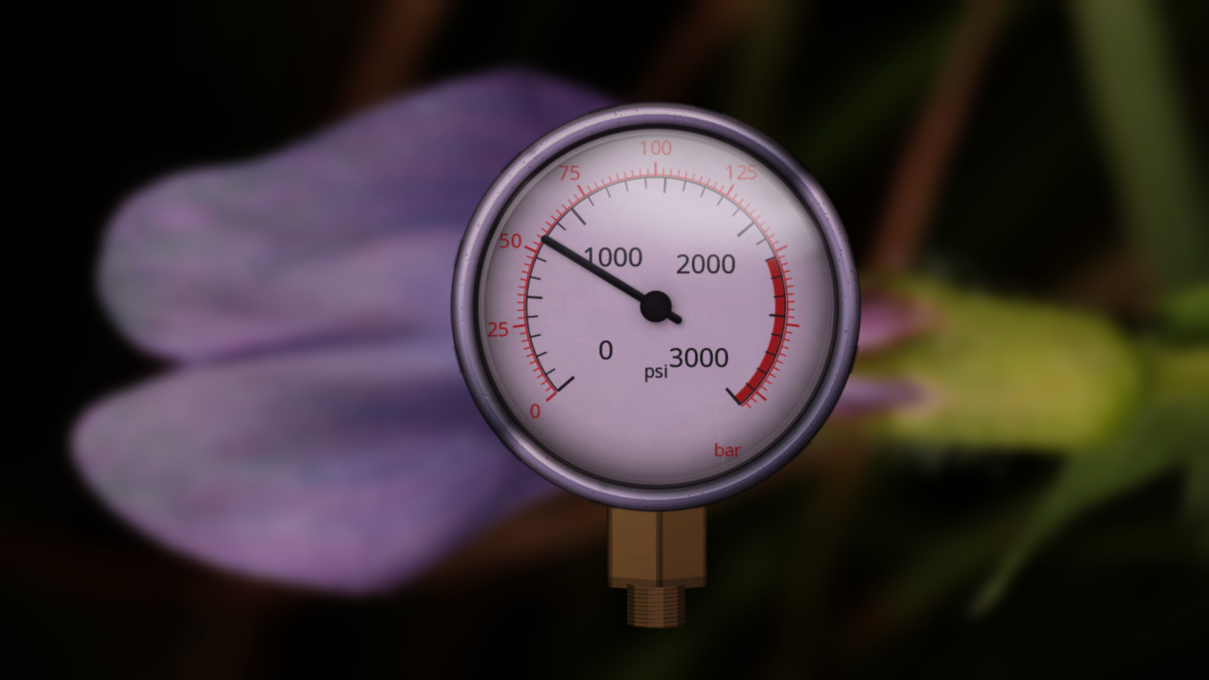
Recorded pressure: 800 psi
